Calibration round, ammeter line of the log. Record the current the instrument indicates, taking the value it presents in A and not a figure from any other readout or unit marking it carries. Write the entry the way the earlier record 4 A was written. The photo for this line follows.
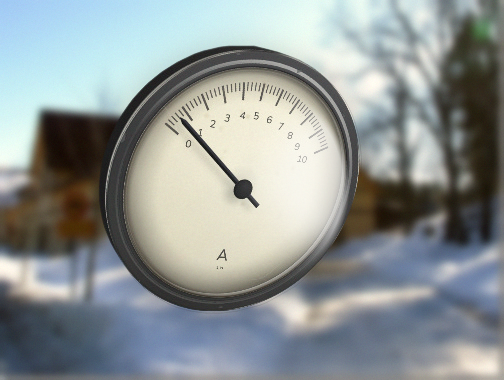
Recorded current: 0.6 A
